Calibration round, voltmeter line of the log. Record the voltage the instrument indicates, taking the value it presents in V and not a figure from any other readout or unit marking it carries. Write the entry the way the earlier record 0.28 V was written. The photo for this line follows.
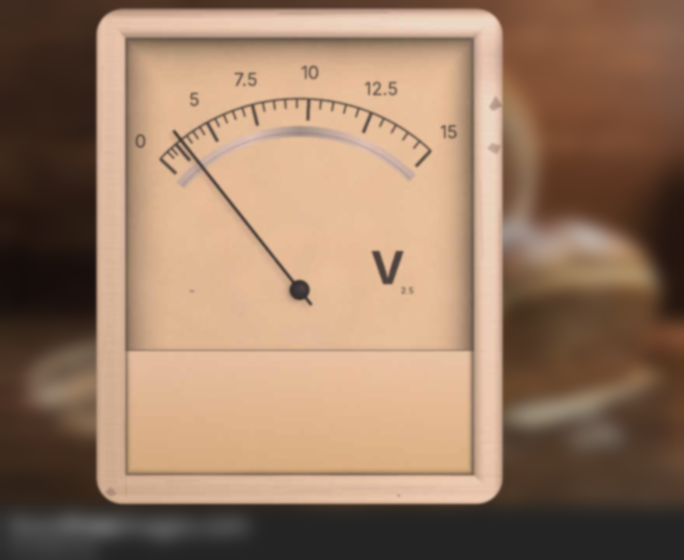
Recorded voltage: 3 V
